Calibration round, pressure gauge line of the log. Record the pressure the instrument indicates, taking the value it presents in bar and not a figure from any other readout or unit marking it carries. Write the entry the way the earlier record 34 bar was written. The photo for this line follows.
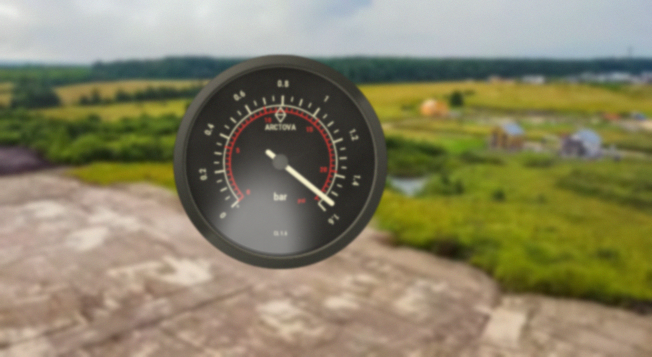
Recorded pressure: 1.55 bar
